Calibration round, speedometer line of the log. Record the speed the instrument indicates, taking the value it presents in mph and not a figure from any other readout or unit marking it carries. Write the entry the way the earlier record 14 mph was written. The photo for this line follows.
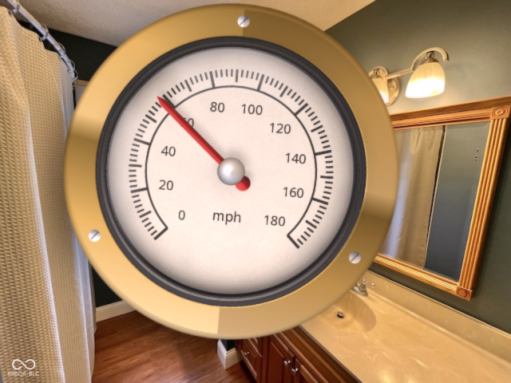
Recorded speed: 58 mph
